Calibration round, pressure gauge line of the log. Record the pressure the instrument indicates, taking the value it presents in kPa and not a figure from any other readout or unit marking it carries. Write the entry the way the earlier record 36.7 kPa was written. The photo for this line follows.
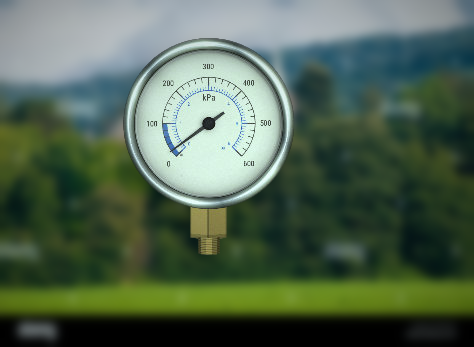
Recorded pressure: 20 kPa
